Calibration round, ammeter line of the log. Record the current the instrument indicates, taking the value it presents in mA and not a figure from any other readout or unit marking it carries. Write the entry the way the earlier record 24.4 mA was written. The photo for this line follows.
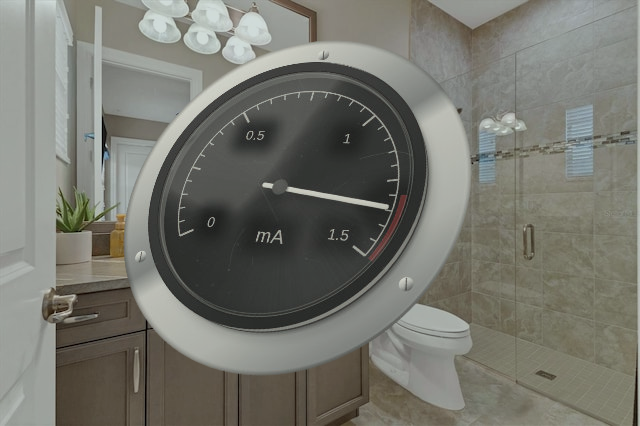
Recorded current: 1.35 mA
